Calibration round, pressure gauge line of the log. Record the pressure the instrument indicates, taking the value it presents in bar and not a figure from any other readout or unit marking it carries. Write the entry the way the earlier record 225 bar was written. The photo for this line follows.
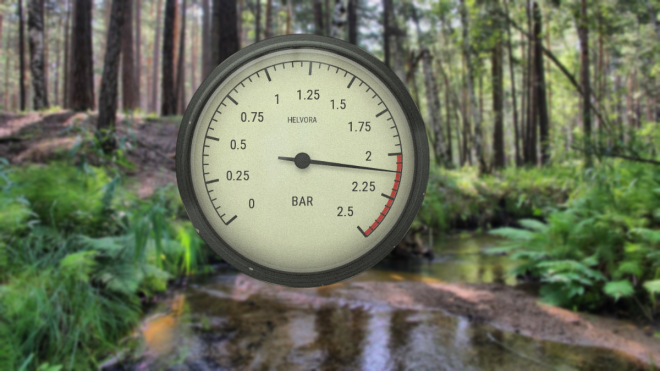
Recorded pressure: 2.1 bar
